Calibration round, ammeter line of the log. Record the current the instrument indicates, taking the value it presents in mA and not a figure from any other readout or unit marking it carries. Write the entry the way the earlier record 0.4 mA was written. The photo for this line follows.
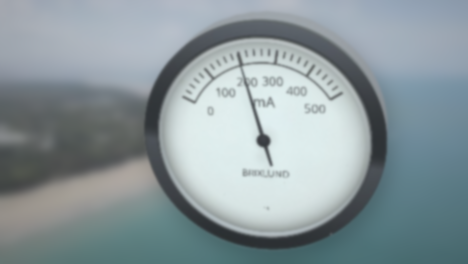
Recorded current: 200 mA
